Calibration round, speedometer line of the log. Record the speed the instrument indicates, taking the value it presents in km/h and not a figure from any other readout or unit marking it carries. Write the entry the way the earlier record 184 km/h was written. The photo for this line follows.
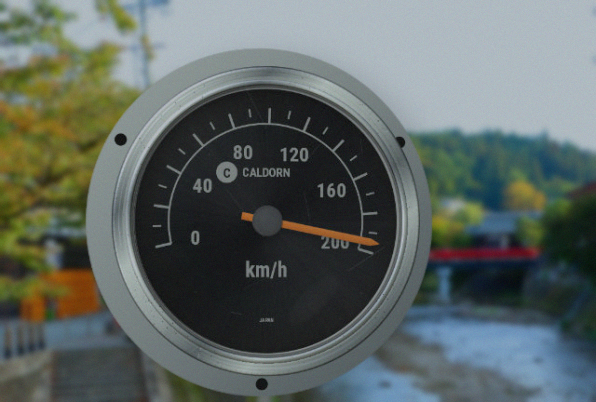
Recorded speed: 195 km/h
